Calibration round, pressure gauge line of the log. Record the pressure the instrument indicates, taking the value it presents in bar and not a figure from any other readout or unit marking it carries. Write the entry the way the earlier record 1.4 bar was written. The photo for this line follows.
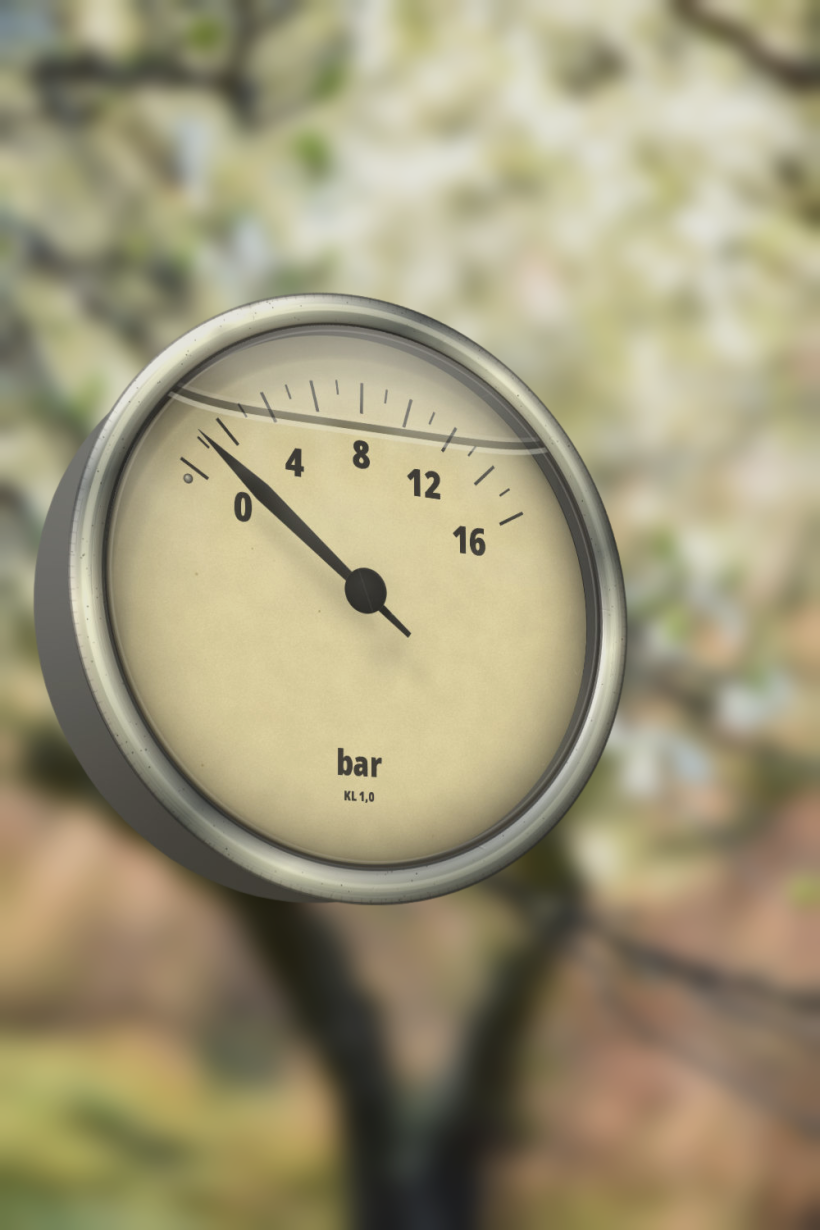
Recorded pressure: 1 bar
